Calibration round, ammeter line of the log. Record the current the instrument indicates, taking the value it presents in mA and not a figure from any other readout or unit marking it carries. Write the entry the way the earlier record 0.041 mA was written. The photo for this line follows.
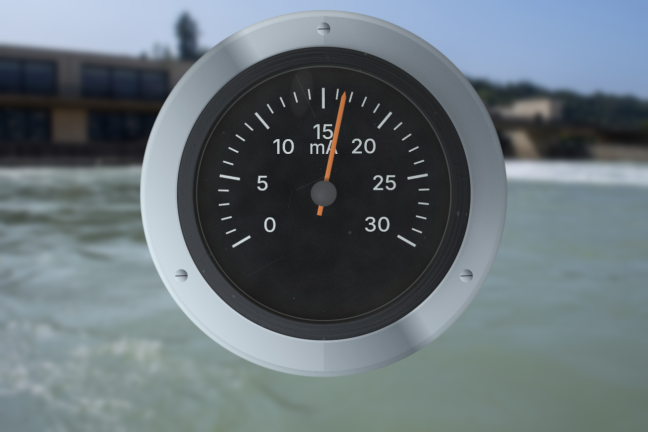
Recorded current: 16.5 mA
